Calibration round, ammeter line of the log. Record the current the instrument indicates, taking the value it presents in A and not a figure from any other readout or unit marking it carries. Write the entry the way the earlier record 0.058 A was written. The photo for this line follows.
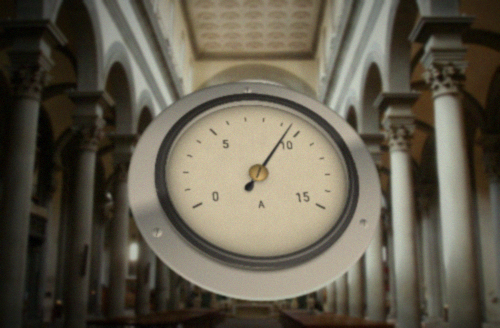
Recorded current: 9.5 A
